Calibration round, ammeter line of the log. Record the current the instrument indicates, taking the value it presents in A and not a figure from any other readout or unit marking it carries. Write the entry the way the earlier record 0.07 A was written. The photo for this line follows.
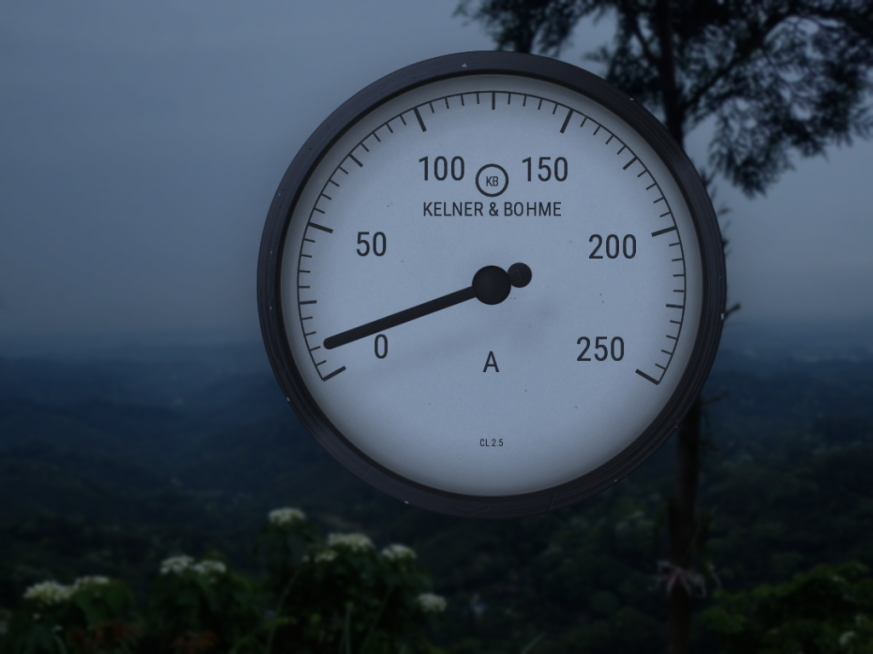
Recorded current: 10 A
